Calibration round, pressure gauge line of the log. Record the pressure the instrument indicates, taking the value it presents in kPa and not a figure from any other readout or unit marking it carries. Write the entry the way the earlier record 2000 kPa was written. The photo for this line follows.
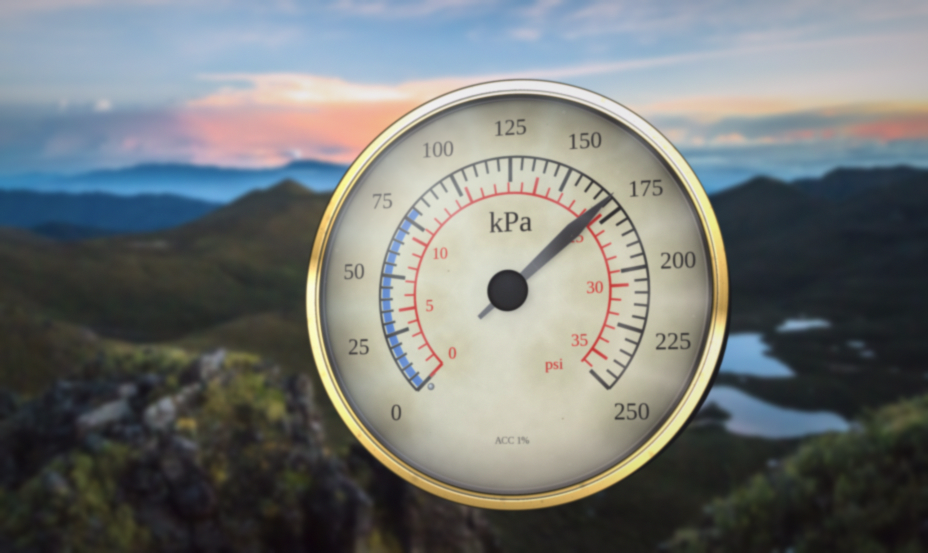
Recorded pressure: 170 kPa
